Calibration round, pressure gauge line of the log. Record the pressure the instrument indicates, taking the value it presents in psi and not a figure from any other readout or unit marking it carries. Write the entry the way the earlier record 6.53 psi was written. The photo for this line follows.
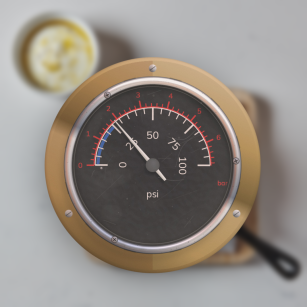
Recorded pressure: 27.5 psi
